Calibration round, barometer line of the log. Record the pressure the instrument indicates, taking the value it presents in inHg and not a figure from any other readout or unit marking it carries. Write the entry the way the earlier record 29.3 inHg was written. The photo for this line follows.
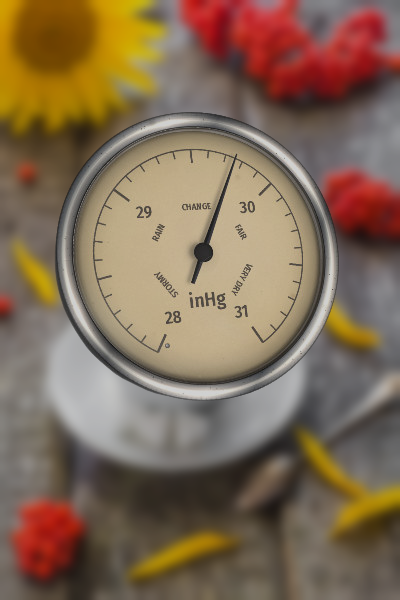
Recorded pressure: 29.75 inHg
